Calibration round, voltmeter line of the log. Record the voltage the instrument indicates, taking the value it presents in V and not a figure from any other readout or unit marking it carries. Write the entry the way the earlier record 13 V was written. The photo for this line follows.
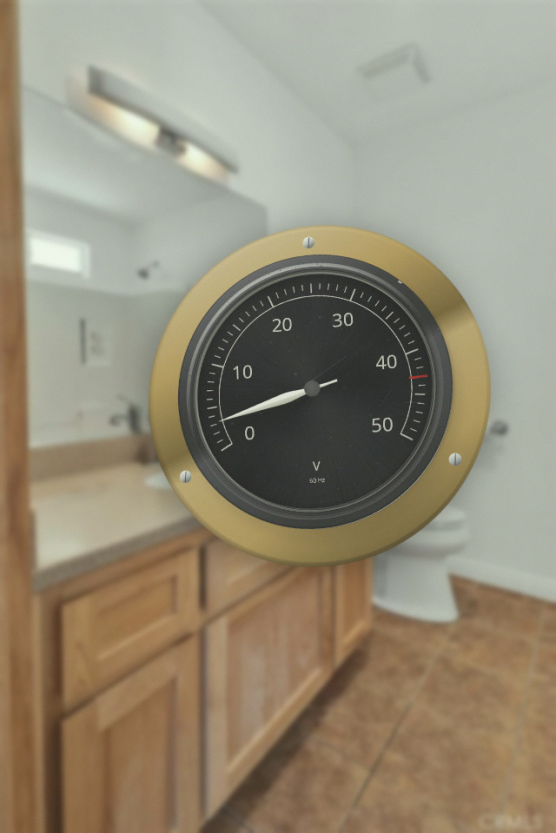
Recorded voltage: 3 V
